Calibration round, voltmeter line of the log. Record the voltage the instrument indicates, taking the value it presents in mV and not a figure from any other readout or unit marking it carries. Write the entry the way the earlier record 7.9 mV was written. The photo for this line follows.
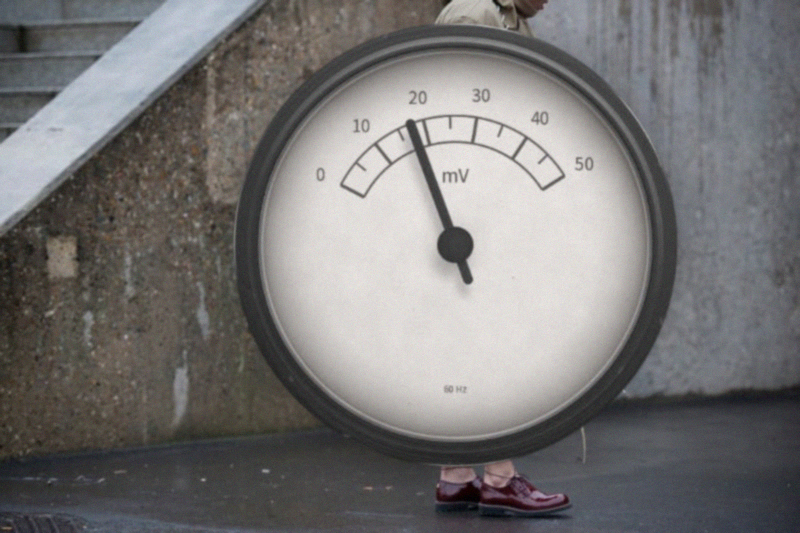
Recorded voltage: 17.5 mV
